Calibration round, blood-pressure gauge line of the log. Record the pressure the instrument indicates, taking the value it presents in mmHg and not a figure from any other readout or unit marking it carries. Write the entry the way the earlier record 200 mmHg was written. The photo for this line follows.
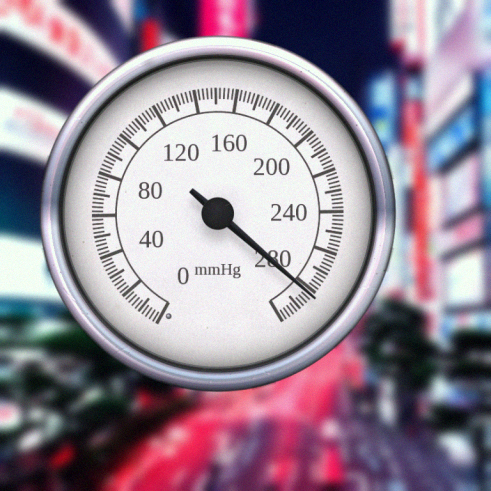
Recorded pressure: 282 mmHg
